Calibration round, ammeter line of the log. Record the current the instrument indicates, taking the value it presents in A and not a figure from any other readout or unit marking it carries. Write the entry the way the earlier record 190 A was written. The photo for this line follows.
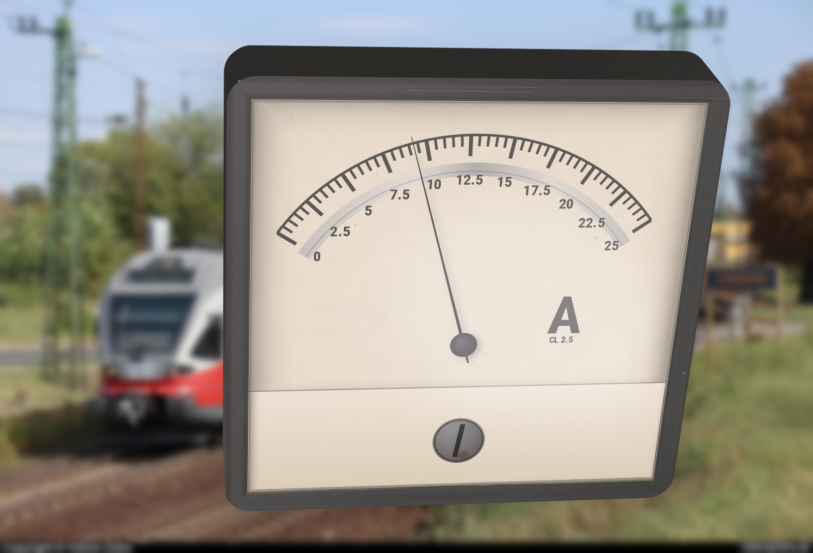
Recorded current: 9.25 A
